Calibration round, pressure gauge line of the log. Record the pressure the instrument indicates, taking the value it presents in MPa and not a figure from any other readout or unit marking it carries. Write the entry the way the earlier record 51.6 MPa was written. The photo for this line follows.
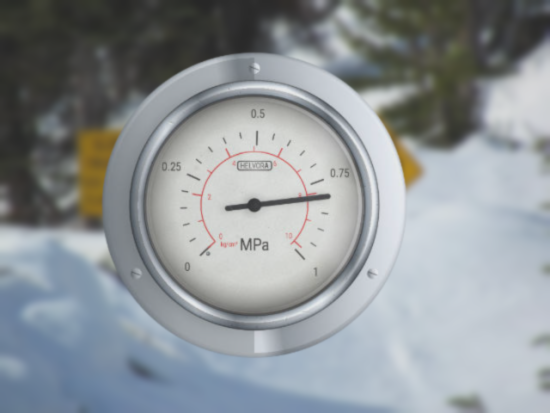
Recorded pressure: 0.8 MPa
